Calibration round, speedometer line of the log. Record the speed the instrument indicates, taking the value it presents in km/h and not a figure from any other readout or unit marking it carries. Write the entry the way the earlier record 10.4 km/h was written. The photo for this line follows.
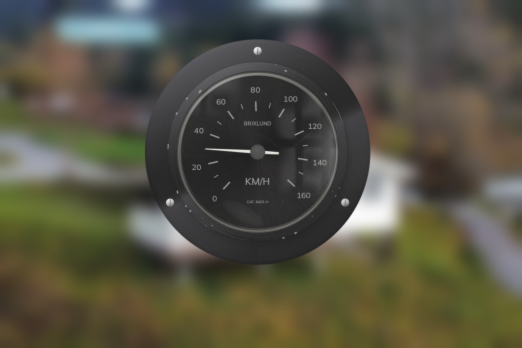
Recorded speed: 30 km/h
